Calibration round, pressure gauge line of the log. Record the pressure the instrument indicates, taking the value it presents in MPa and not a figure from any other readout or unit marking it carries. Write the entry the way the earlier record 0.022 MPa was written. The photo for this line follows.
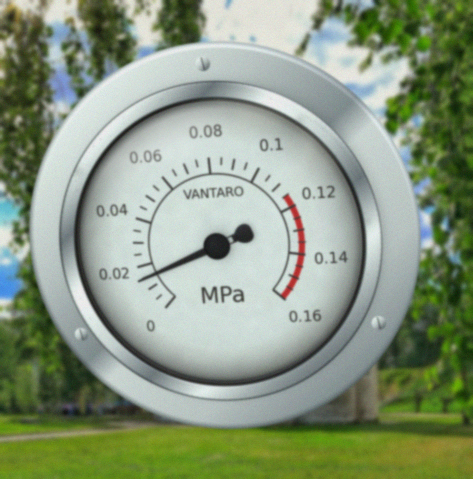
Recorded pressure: 0.015 MPa
